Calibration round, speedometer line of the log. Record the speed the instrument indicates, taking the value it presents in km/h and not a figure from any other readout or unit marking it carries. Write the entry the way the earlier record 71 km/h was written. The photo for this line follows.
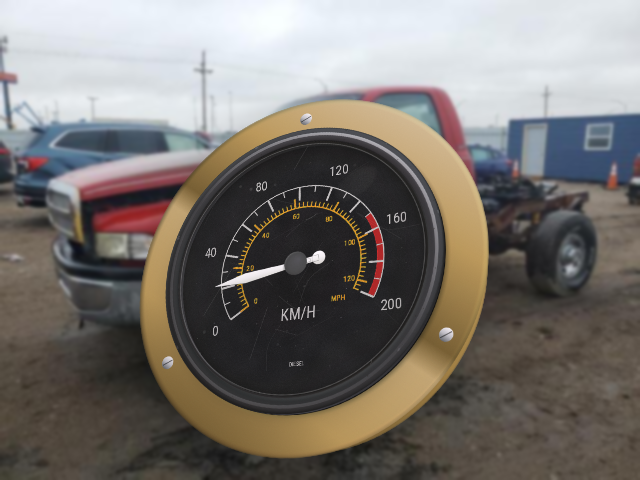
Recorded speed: 20 km/h
